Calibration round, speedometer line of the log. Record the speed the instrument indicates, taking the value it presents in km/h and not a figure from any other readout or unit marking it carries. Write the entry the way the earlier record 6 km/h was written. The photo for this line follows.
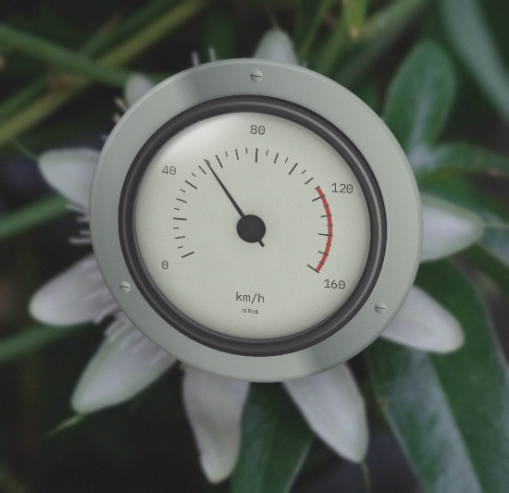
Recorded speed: 55 km/h
